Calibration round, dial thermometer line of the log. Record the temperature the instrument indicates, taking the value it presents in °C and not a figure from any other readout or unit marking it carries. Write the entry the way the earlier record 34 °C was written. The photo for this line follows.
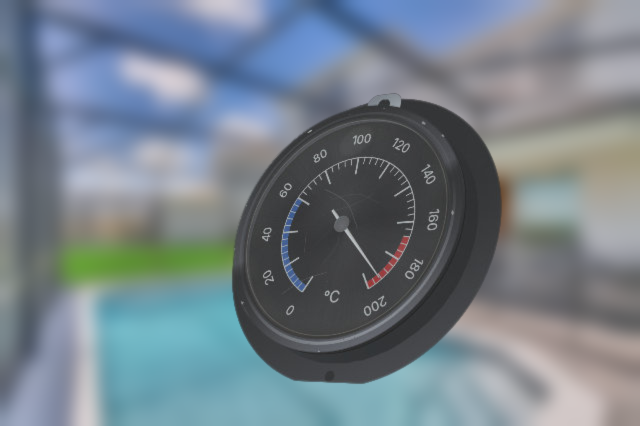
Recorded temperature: 192 °C
